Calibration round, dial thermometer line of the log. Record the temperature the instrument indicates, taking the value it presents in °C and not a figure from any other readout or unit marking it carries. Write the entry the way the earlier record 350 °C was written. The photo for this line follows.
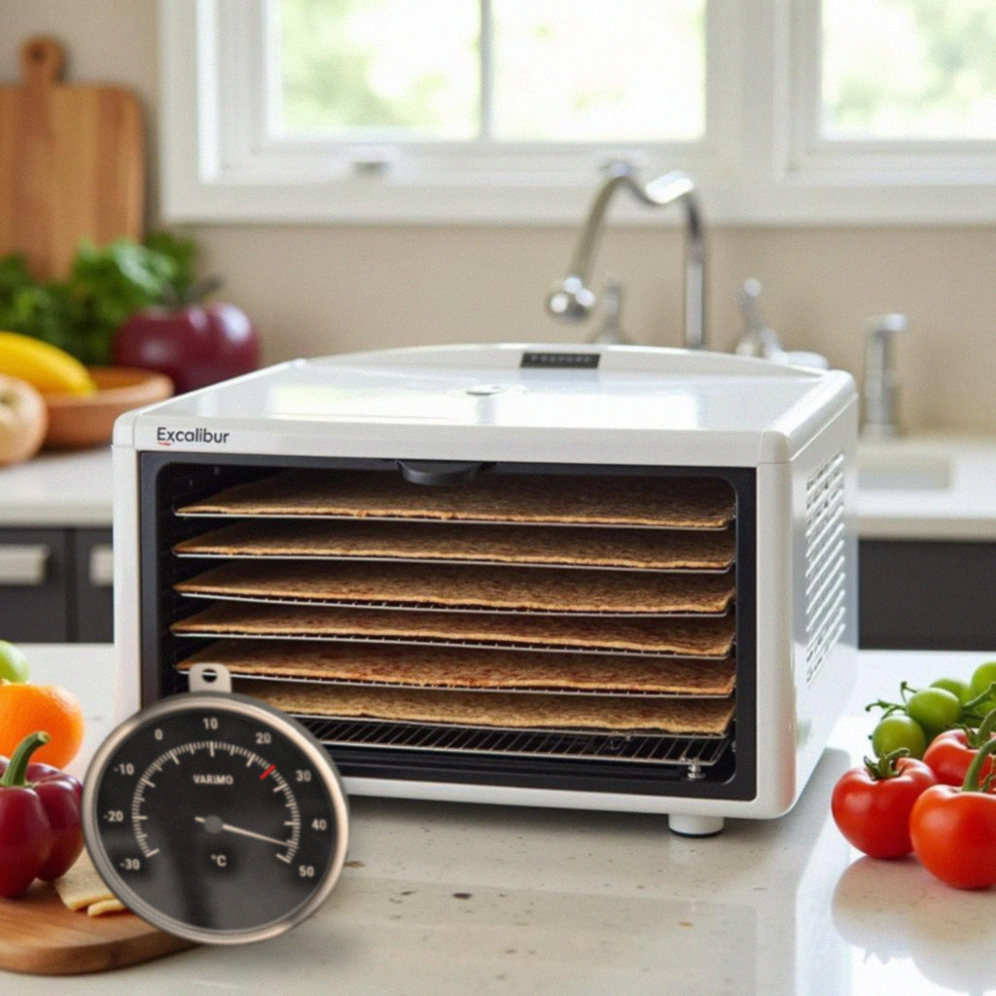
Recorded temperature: 45 °C
